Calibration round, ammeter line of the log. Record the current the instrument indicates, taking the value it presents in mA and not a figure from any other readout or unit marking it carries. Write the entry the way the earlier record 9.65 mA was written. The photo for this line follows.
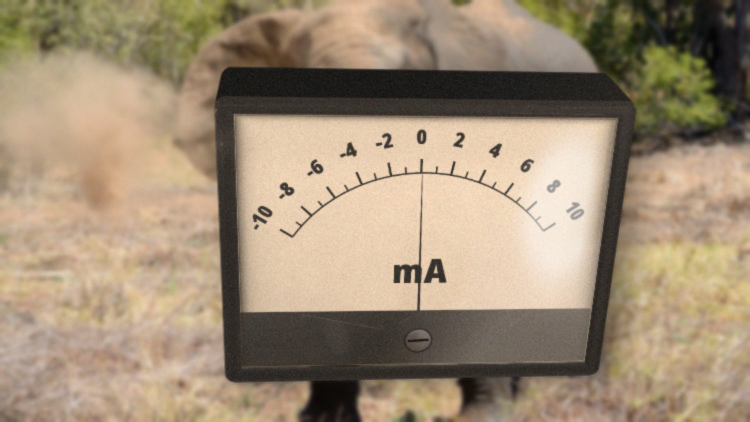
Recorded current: 0 mA
